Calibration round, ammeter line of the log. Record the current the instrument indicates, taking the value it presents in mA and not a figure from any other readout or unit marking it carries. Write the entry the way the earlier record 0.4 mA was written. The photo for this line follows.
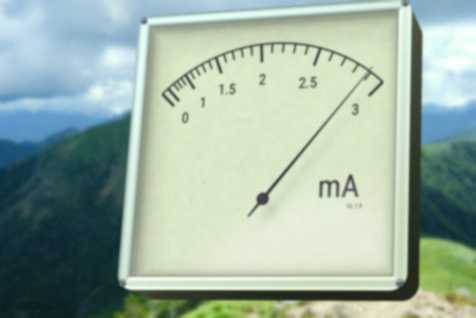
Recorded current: 2.9 mA
